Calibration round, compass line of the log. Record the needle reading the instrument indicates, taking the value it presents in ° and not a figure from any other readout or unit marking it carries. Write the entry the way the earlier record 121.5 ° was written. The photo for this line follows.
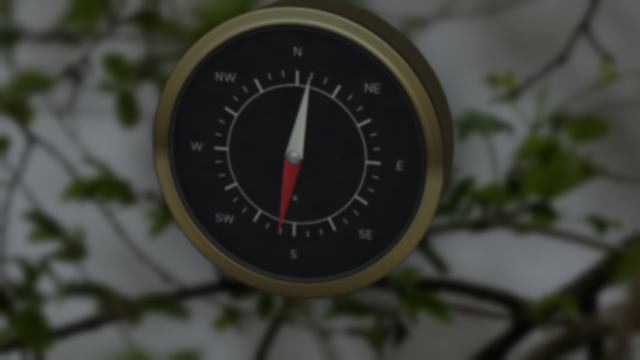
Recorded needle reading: 190 °
